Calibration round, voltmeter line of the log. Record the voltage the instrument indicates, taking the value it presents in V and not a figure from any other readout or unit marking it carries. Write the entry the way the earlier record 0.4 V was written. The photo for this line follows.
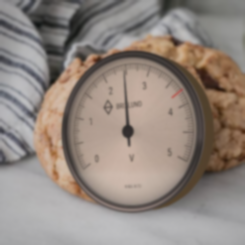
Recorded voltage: 2.5 V
